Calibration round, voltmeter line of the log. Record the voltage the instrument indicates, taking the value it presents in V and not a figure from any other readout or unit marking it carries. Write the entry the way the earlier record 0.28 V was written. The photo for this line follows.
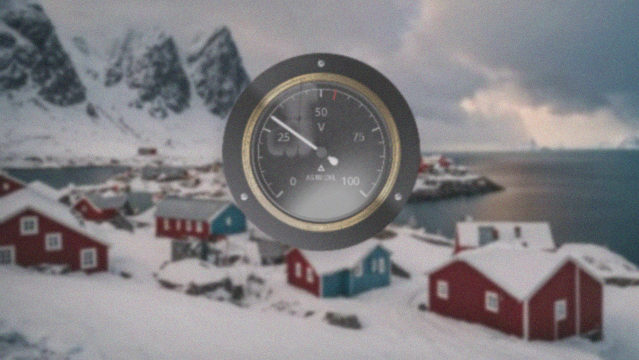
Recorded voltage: 30 V
